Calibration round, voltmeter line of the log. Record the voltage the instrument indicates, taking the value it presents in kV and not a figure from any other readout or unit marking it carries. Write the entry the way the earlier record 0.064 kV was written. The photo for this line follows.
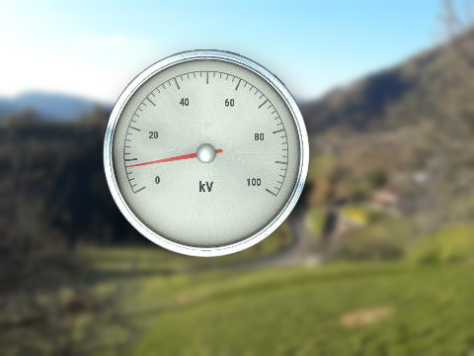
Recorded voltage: 8 kV
